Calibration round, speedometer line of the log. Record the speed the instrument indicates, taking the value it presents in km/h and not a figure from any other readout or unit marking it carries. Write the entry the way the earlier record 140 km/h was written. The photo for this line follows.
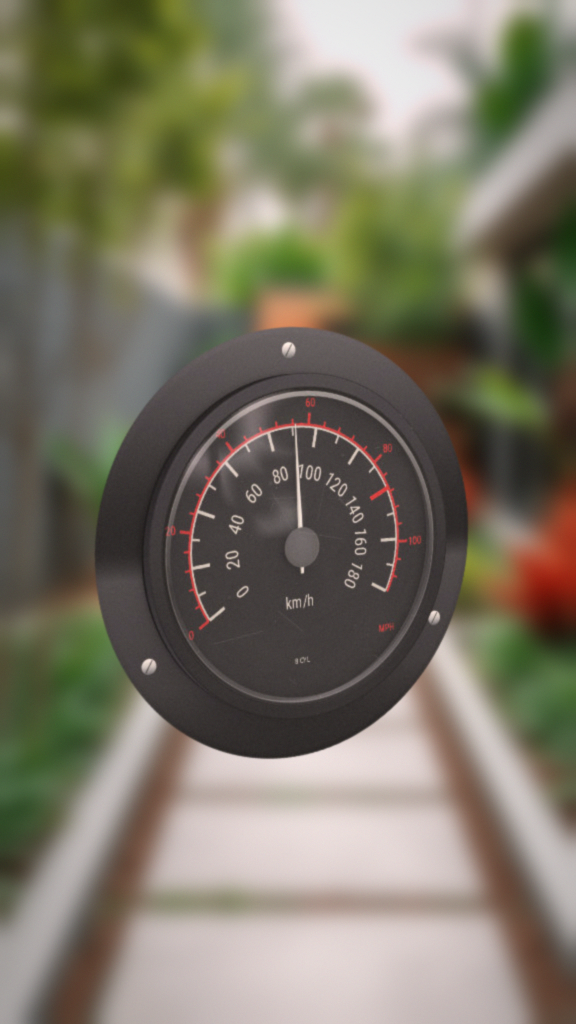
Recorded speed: 90 km/h
